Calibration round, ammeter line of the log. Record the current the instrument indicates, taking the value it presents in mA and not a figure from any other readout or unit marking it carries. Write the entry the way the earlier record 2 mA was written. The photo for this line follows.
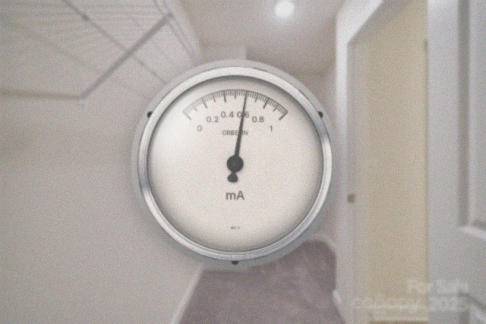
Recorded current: 0.6 mA
